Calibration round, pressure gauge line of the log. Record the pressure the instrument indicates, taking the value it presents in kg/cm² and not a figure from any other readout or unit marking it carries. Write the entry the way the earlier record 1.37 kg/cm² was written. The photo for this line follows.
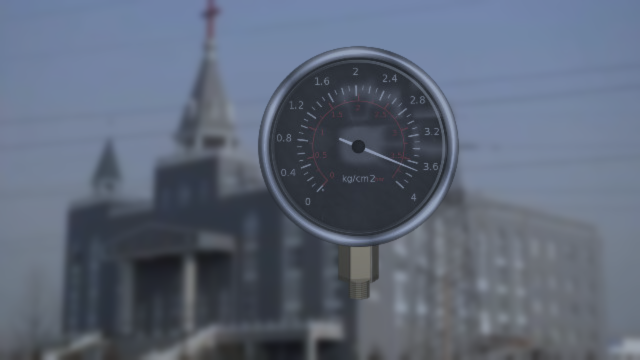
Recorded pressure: 3.7 kg/cm²
